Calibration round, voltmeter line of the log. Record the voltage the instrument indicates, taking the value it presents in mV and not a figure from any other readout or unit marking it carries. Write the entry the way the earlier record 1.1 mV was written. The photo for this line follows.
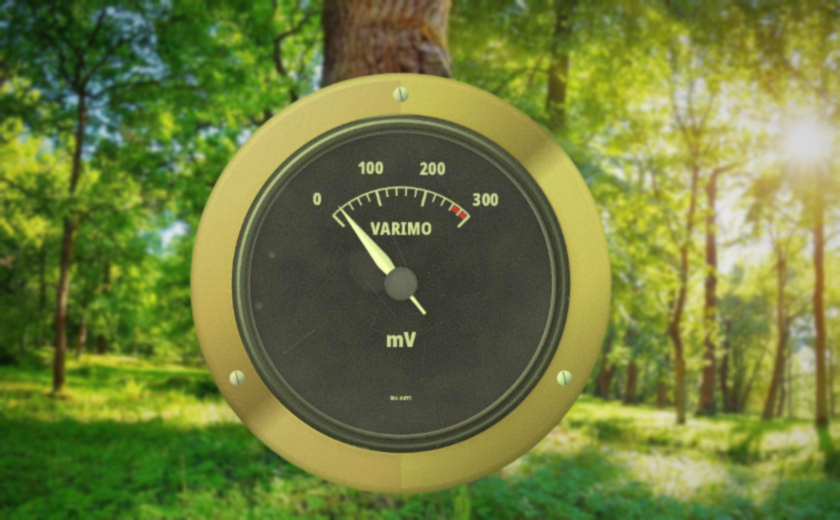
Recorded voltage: 20 mV
